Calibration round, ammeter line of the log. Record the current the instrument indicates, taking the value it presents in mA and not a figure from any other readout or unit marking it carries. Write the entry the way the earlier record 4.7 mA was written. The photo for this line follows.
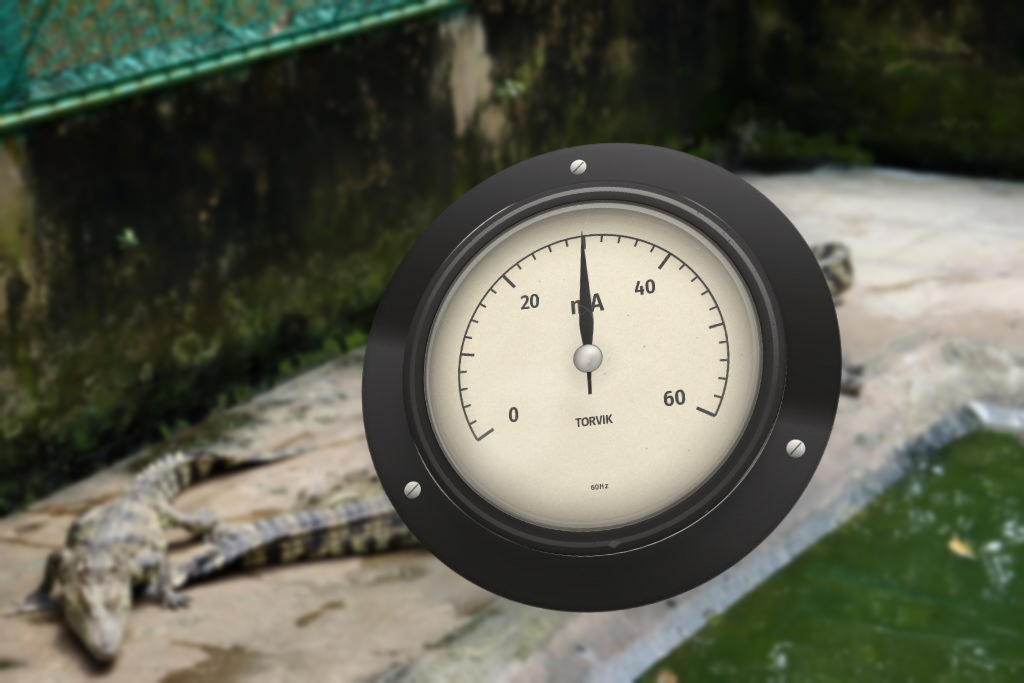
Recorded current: 30 mA
